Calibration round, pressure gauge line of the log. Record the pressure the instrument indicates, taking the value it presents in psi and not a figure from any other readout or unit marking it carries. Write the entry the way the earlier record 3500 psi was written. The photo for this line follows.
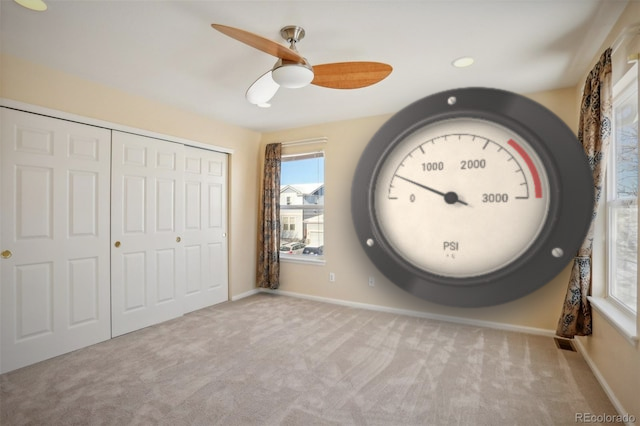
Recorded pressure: 400 psi
